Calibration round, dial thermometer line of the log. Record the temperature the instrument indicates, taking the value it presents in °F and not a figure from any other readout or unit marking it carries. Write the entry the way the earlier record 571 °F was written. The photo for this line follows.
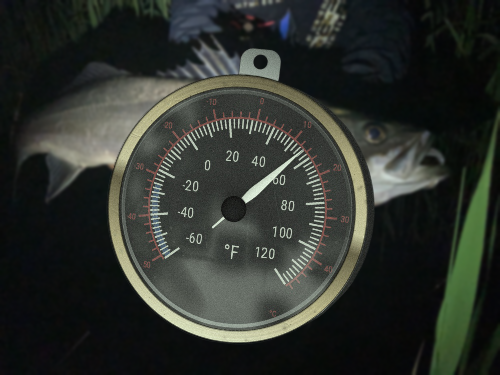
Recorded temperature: 56 °F
